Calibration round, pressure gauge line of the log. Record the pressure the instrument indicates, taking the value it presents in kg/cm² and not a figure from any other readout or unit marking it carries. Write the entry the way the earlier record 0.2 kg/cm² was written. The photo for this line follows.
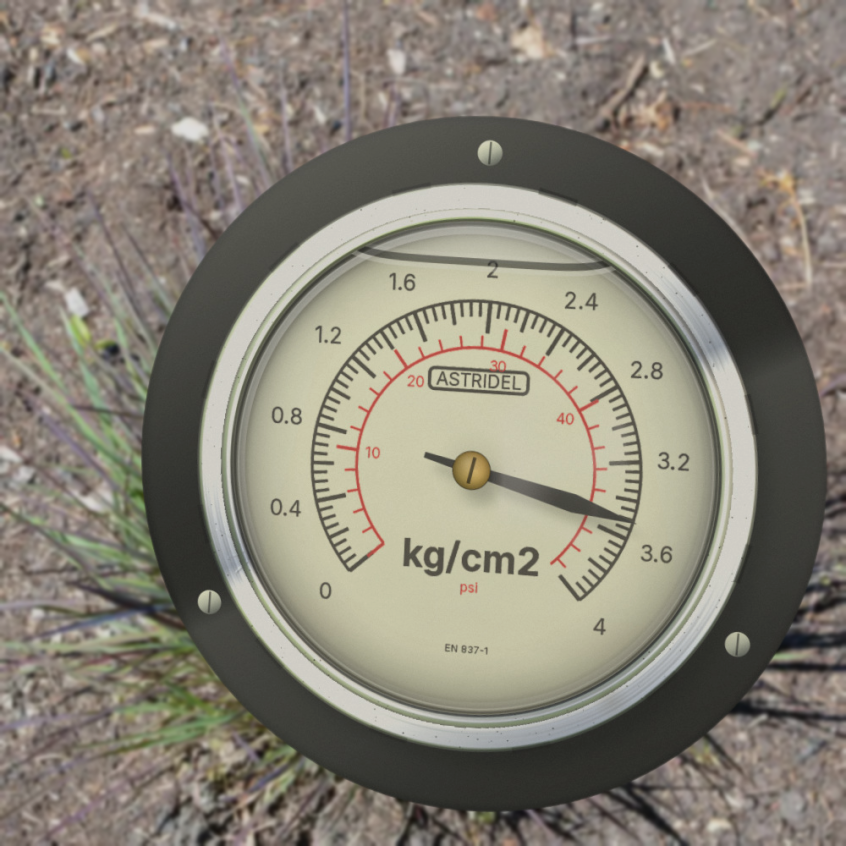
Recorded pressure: 3.5 kg/cm²
